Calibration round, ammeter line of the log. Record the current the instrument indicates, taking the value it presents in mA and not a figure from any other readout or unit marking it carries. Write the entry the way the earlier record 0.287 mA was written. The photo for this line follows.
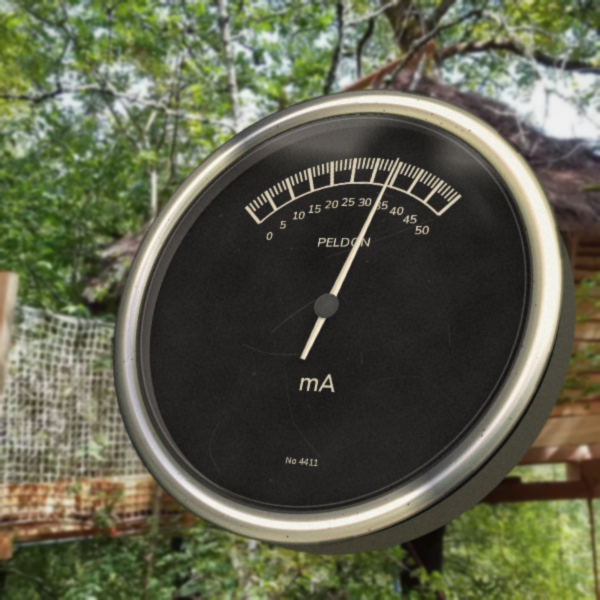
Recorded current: 35 mA
